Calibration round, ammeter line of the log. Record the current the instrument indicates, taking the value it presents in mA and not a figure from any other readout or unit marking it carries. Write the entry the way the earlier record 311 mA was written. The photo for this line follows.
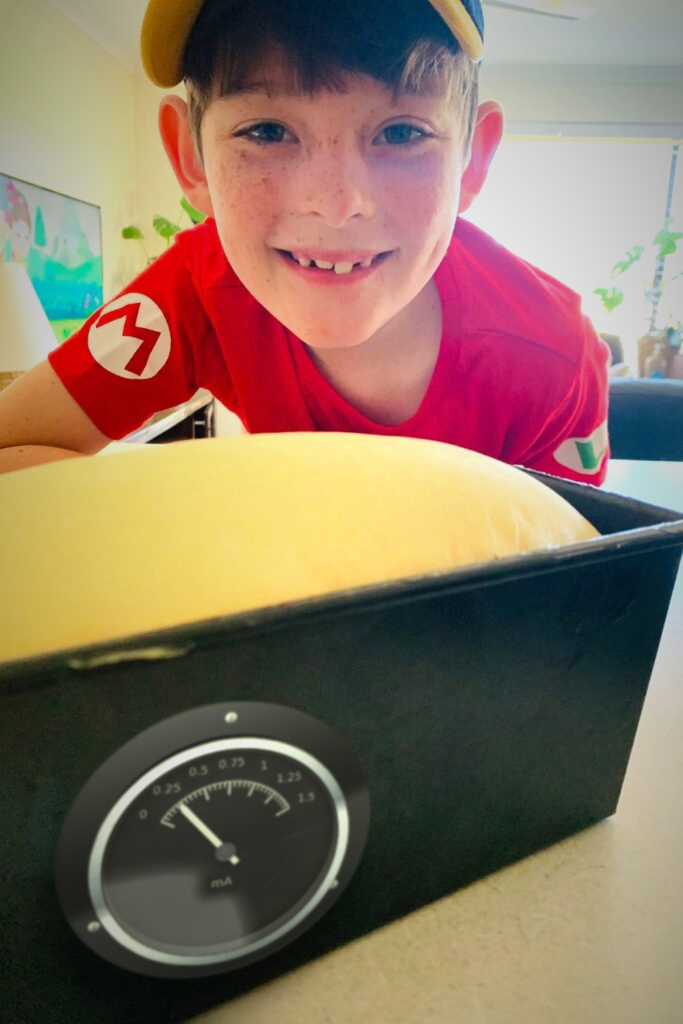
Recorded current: 0.25 mA
